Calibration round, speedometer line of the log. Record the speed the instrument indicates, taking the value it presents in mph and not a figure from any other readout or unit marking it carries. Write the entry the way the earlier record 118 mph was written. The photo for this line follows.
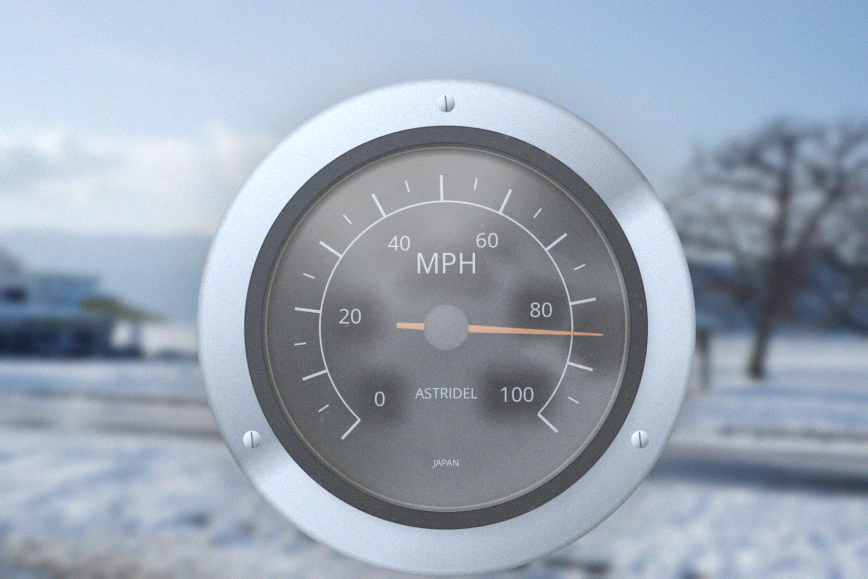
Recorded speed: 85 mph
